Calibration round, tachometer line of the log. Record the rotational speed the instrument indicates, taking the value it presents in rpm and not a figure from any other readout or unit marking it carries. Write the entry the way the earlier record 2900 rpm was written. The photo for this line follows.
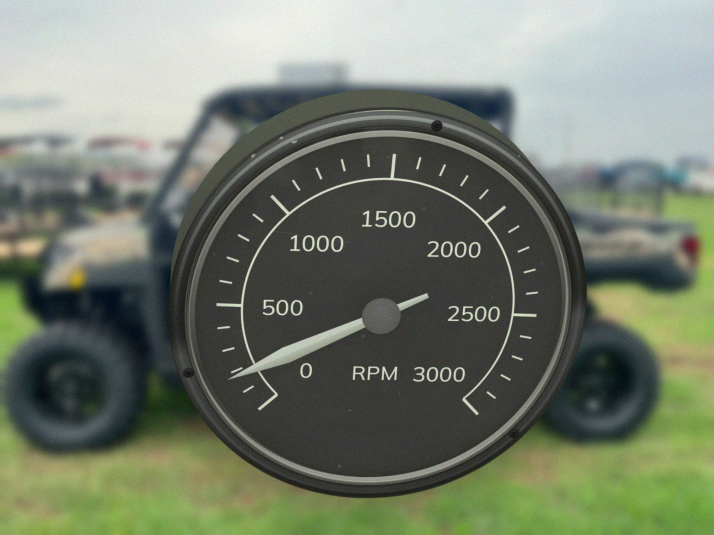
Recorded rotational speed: 200 rpm
